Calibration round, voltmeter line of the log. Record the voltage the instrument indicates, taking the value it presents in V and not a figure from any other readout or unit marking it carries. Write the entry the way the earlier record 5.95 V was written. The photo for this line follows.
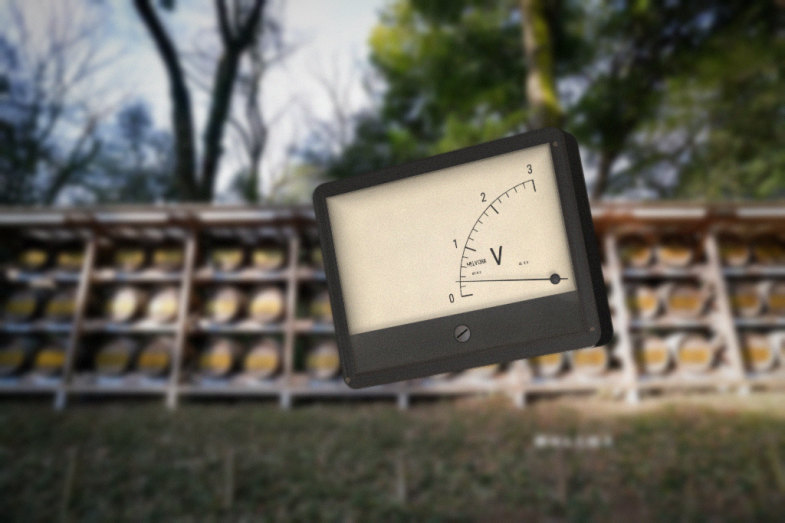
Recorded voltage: 0.3 V
